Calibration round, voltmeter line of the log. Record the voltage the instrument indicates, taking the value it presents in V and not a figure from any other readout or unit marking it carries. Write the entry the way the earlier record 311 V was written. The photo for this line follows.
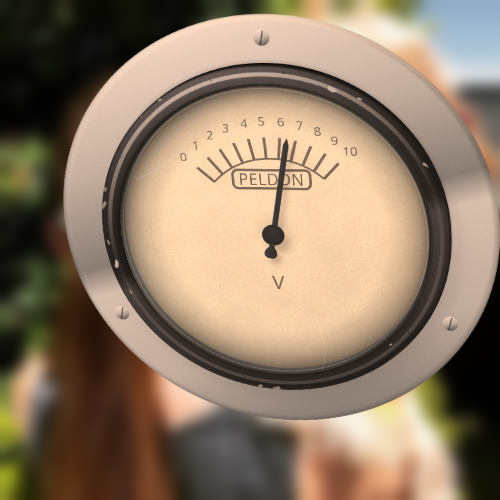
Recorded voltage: 6.5 V
